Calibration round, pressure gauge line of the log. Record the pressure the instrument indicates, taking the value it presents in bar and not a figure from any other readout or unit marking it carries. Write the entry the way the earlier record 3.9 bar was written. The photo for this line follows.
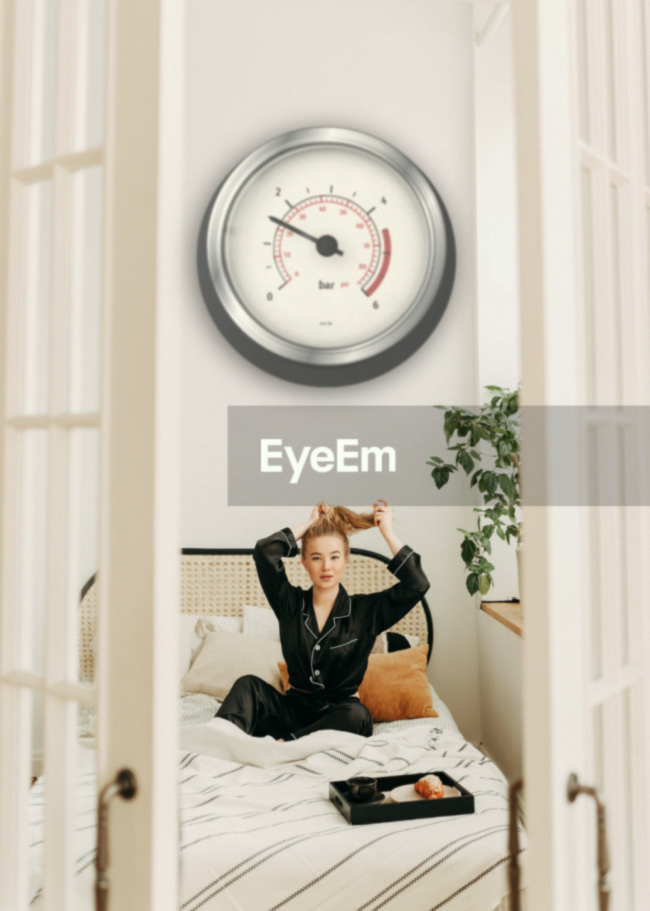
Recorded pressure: 1.5 bar
